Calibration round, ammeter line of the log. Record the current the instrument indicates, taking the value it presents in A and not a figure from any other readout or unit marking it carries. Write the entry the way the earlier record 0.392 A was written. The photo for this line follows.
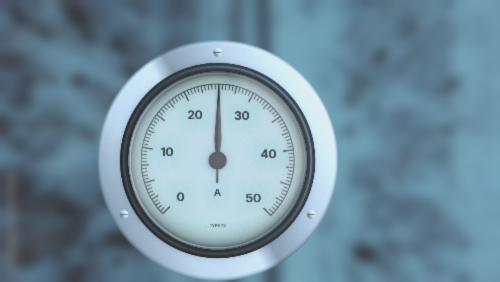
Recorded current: 25 A
